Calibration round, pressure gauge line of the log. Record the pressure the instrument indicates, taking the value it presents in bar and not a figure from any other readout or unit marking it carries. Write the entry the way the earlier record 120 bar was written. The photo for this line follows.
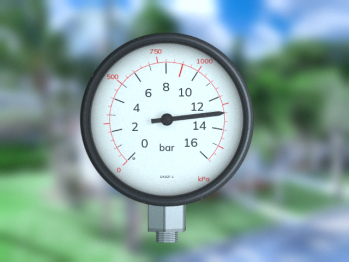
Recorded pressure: 13 bar
